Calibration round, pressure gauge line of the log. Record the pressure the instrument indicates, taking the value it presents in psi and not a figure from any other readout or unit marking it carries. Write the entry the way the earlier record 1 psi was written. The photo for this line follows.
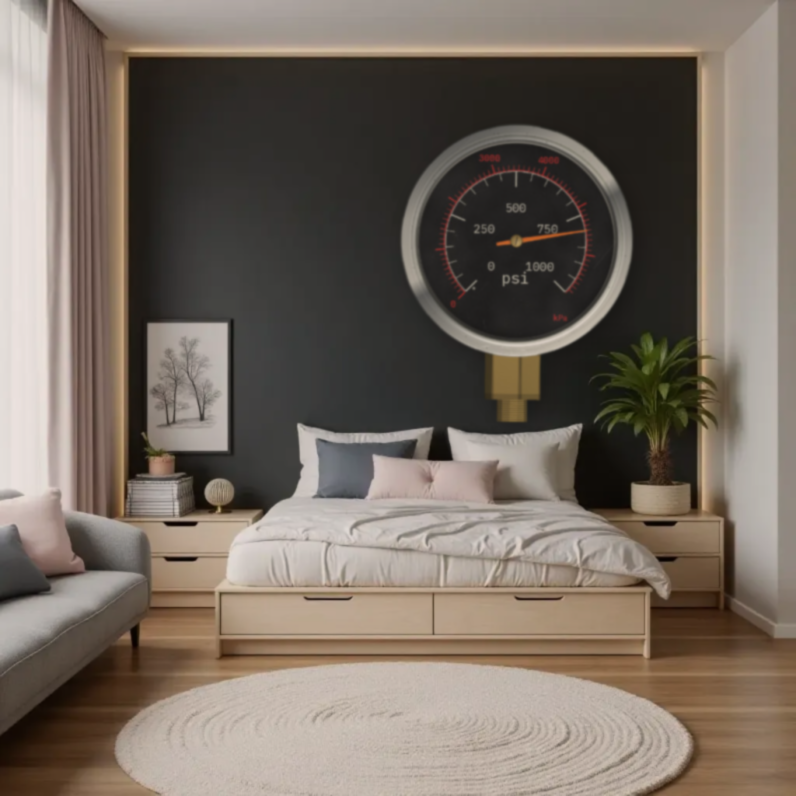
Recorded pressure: 800 psi
